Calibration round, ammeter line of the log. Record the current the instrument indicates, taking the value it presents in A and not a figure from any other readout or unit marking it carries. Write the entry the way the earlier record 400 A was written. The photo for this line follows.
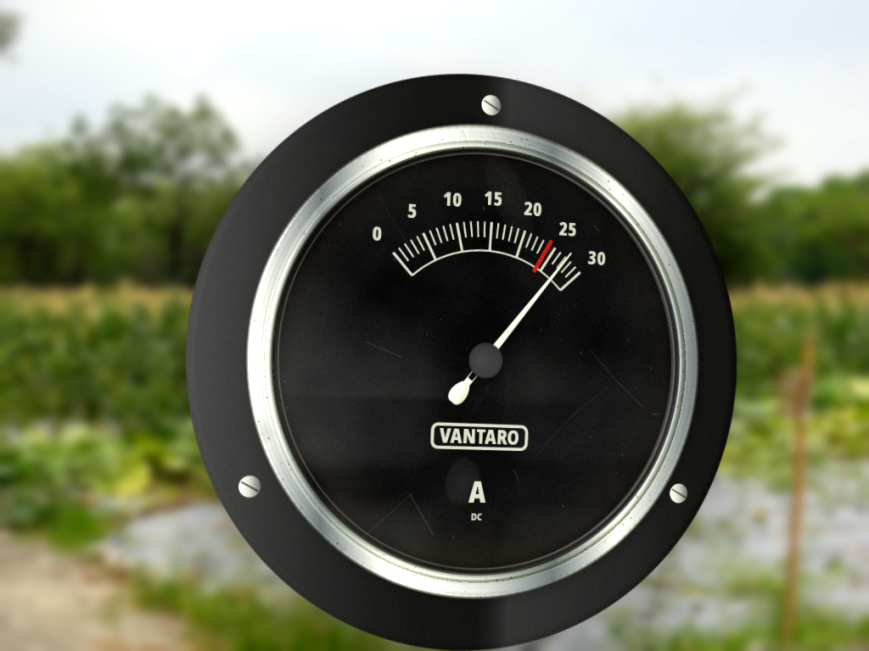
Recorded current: 27 A
